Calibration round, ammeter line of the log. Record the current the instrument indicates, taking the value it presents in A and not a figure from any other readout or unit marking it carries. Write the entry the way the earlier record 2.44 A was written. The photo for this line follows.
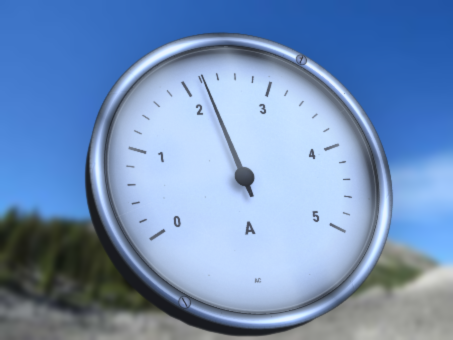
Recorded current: 2.2 A
